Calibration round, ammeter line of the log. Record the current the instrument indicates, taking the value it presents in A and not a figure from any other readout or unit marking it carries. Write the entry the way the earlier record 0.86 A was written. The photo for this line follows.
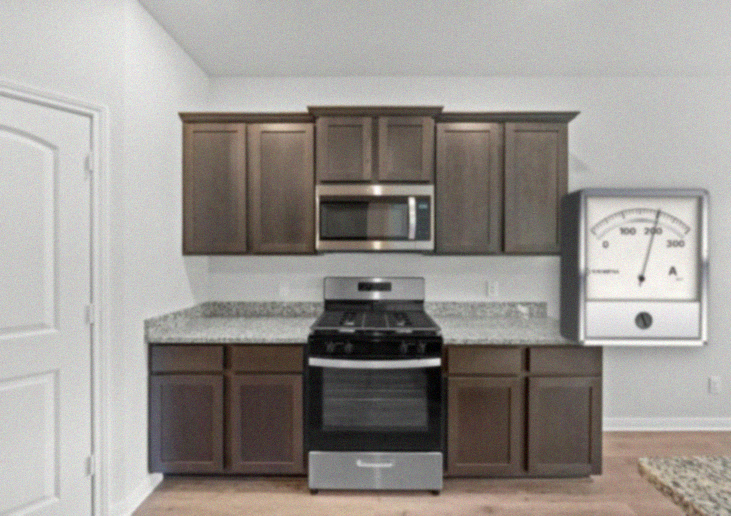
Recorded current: 200 A
